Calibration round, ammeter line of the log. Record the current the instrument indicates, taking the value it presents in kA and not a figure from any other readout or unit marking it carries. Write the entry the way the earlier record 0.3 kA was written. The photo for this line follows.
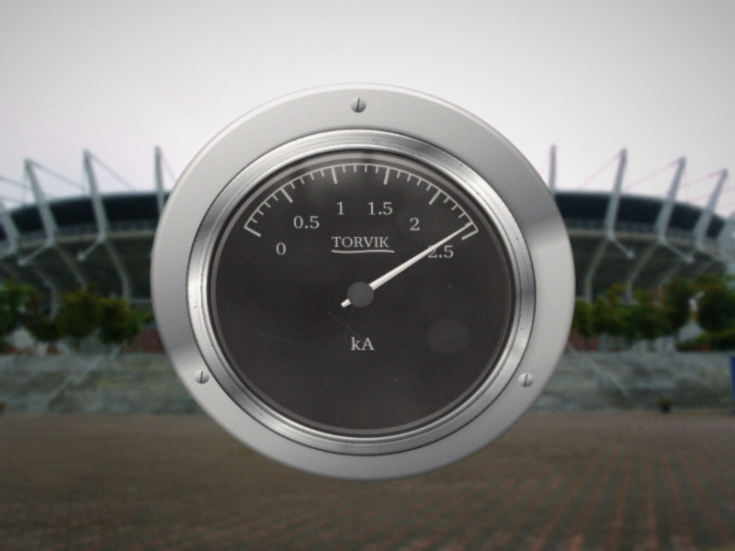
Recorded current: 2.4 kA
